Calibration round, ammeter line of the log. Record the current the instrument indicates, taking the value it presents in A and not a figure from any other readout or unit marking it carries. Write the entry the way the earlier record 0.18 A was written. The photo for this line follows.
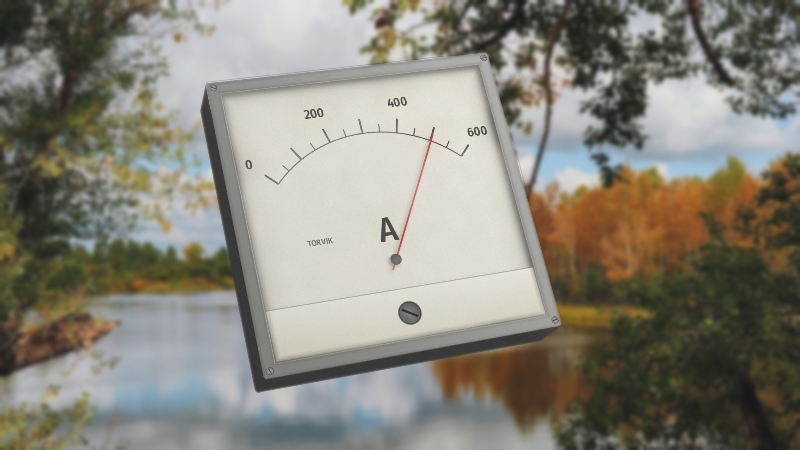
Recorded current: 500 A
